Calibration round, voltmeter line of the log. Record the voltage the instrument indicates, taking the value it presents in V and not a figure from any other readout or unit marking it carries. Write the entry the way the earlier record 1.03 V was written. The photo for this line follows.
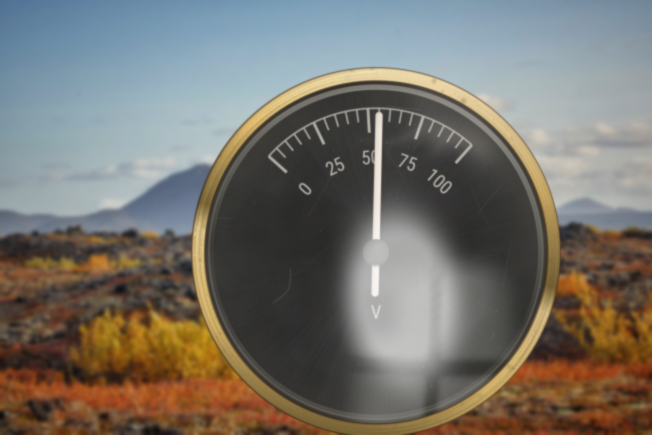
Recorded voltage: 55 V
